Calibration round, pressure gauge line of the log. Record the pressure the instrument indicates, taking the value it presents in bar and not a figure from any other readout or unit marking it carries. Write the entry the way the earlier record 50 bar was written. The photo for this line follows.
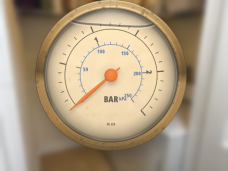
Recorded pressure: 0 bar
